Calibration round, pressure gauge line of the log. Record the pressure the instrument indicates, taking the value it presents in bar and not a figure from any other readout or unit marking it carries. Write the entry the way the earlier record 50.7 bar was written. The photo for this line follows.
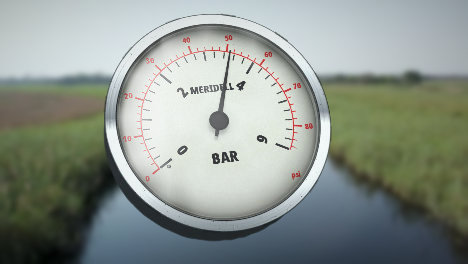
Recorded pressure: 3.5 bar
